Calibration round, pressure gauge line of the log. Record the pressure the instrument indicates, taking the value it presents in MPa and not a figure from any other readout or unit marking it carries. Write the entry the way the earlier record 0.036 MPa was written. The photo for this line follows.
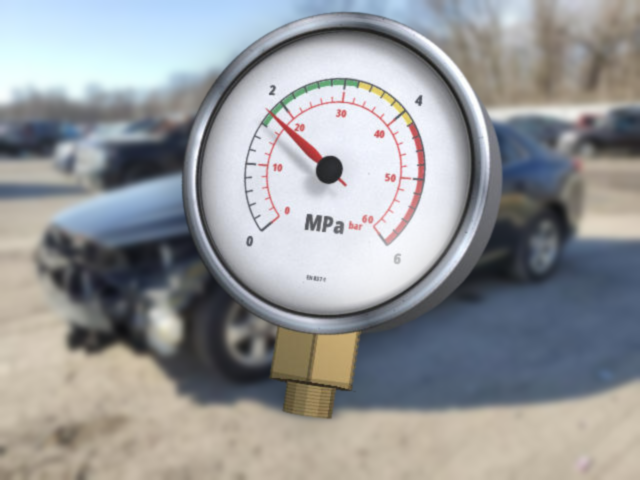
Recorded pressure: 1.8 MPa
